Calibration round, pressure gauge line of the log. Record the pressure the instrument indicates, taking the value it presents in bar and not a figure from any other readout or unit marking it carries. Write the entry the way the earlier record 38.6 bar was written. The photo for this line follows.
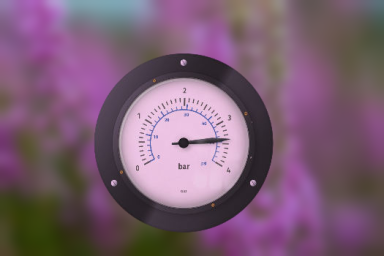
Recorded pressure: 3.4 bar
